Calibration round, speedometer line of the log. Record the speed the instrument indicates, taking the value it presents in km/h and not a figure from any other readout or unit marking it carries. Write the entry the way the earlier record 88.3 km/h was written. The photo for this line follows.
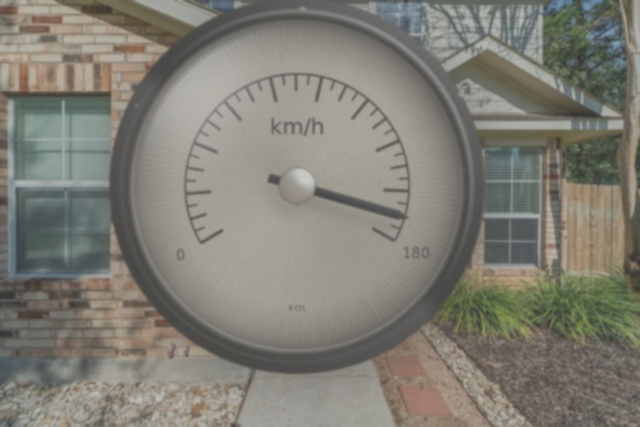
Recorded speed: 170 km/h
